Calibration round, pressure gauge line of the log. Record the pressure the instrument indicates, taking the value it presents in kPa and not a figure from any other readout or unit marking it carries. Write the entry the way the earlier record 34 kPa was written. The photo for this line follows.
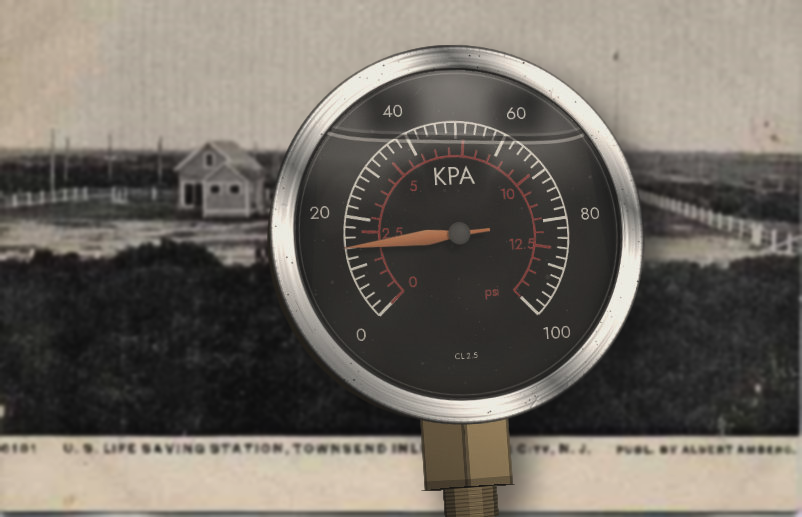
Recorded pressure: 14 kPa
